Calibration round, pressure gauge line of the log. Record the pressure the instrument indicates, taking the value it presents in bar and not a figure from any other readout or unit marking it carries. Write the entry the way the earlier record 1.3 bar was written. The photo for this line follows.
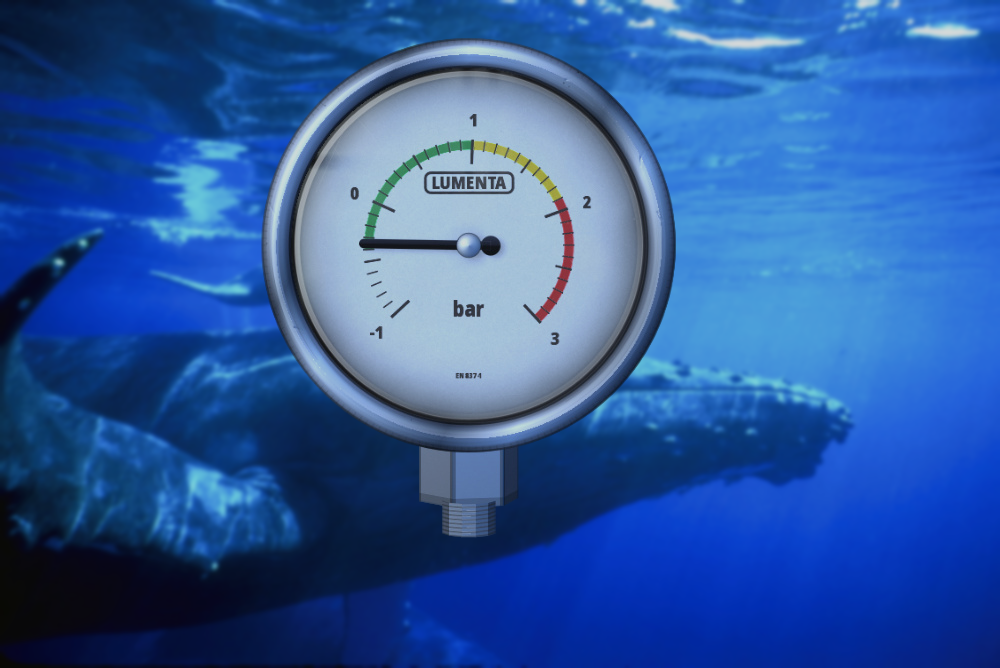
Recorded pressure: -0.35 bar
